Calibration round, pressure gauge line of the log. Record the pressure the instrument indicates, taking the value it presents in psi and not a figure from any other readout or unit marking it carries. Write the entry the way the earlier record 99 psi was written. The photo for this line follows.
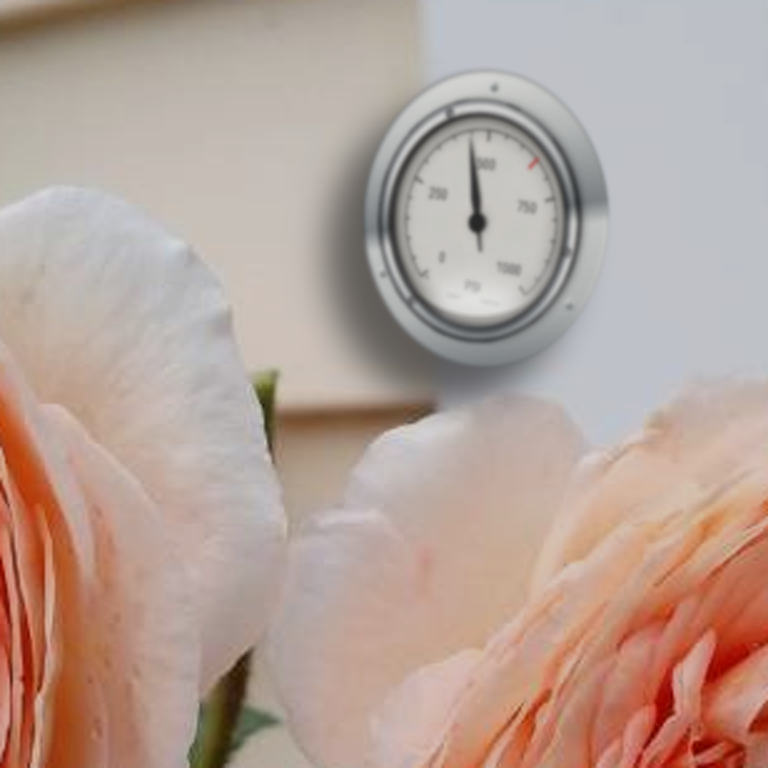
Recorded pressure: 450 psi
